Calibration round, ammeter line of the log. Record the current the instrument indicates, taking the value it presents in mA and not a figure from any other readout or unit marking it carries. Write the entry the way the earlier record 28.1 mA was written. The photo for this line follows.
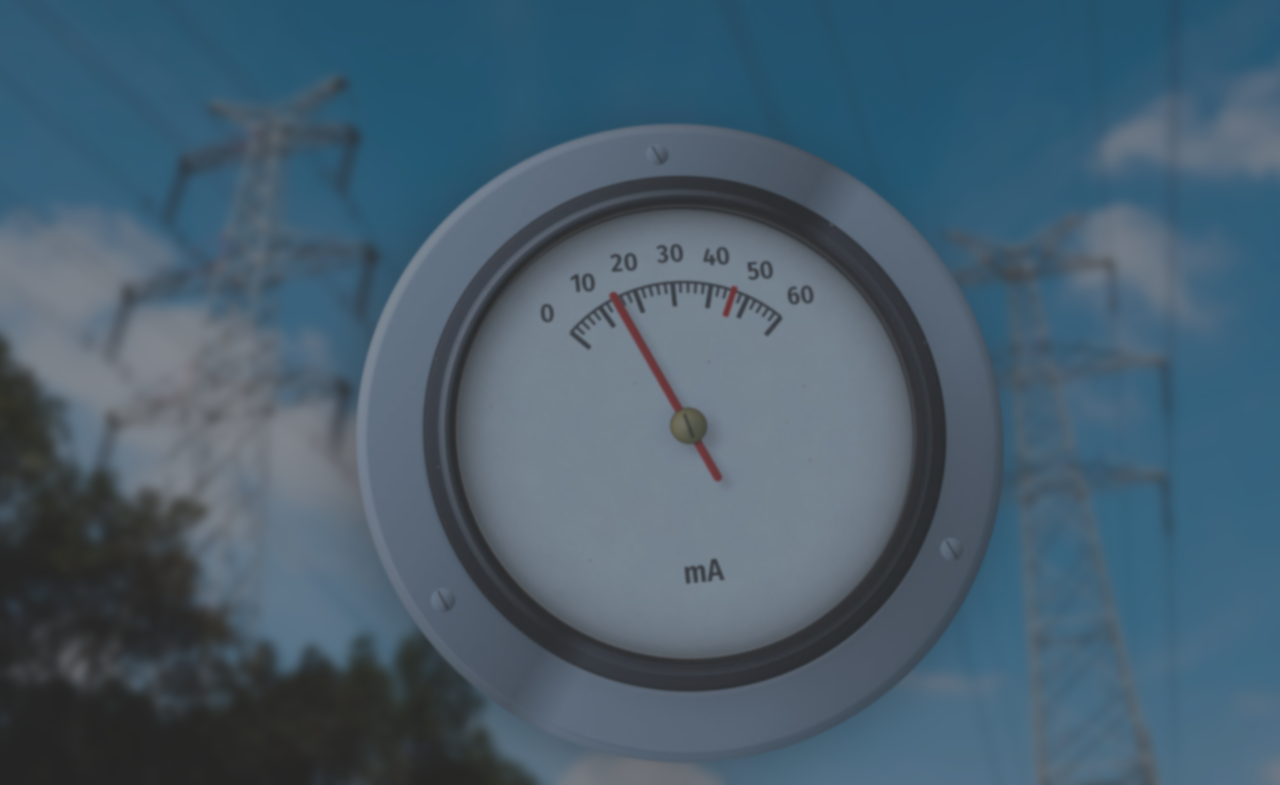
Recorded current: 14 mA
